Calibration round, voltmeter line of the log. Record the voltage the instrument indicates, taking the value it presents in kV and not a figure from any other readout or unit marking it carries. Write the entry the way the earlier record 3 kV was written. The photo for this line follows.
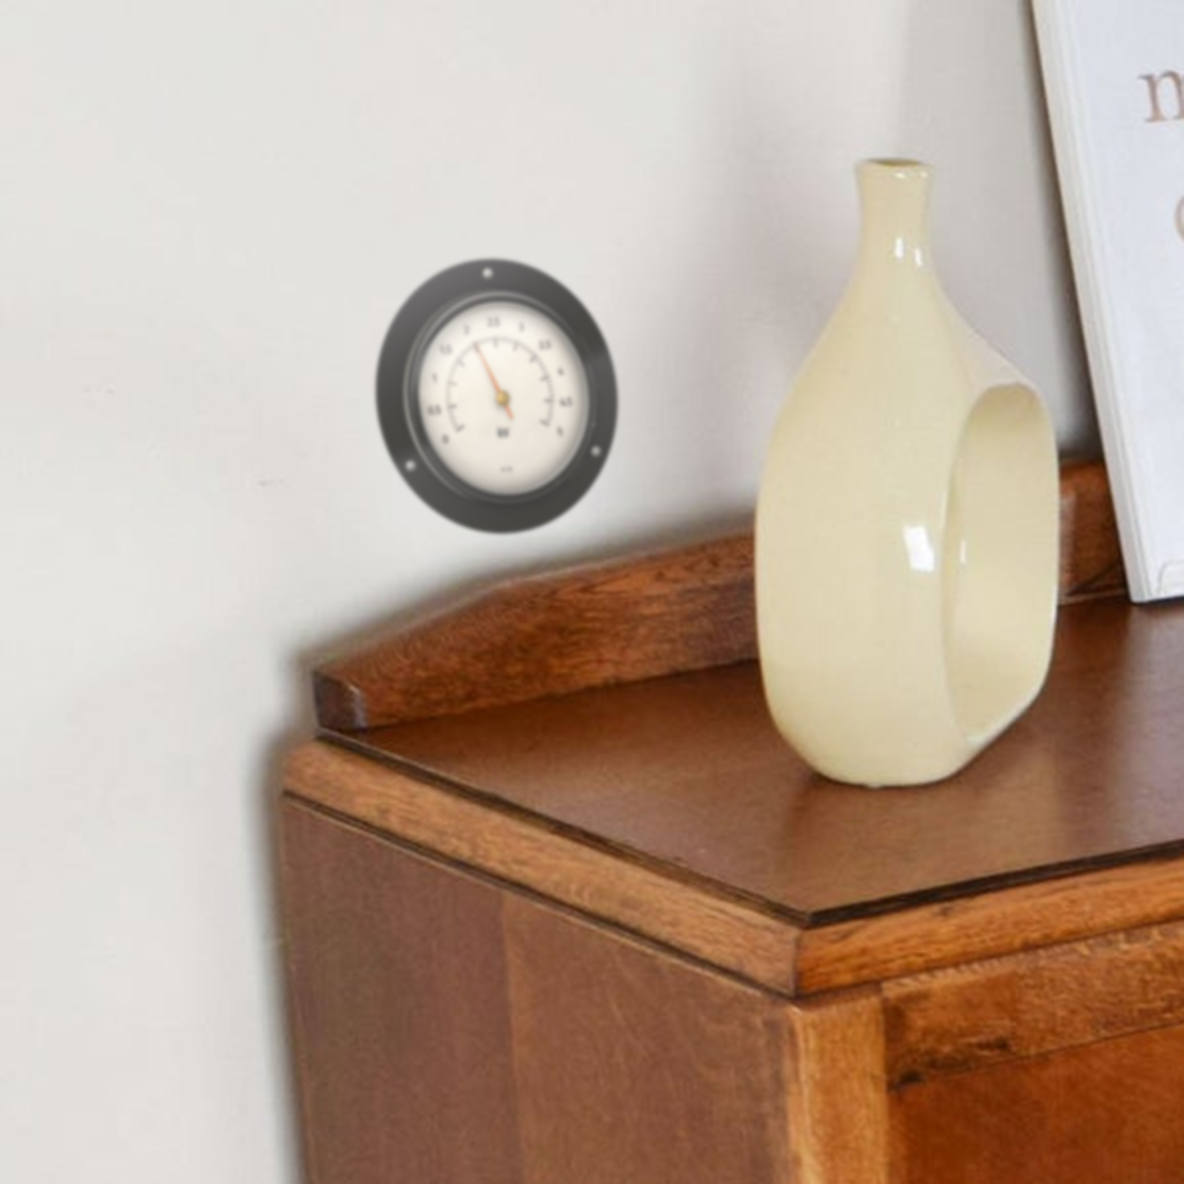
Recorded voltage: 2 kV
